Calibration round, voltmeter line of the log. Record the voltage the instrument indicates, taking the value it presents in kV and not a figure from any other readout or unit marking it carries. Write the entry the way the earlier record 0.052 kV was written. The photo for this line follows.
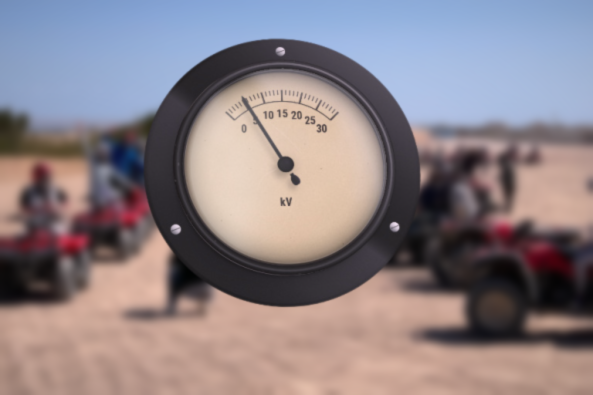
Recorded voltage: 5 kV
